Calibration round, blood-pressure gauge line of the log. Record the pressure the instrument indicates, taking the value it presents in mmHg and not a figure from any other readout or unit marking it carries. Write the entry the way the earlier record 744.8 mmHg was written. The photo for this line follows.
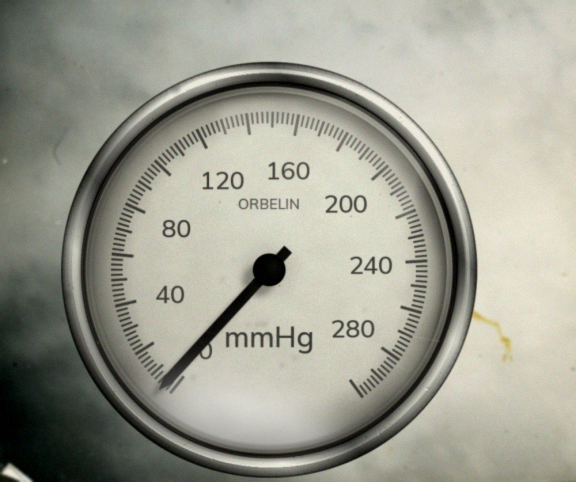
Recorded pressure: 4 mmHg
